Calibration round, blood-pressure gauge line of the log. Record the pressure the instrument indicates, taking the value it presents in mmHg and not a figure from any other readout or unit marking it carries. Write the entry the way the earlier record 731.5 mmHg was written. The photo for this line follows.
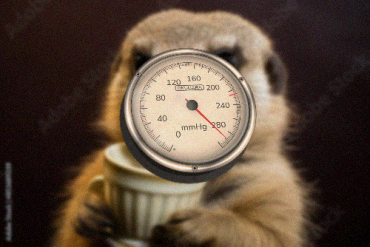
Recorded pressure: 290 mmHg
